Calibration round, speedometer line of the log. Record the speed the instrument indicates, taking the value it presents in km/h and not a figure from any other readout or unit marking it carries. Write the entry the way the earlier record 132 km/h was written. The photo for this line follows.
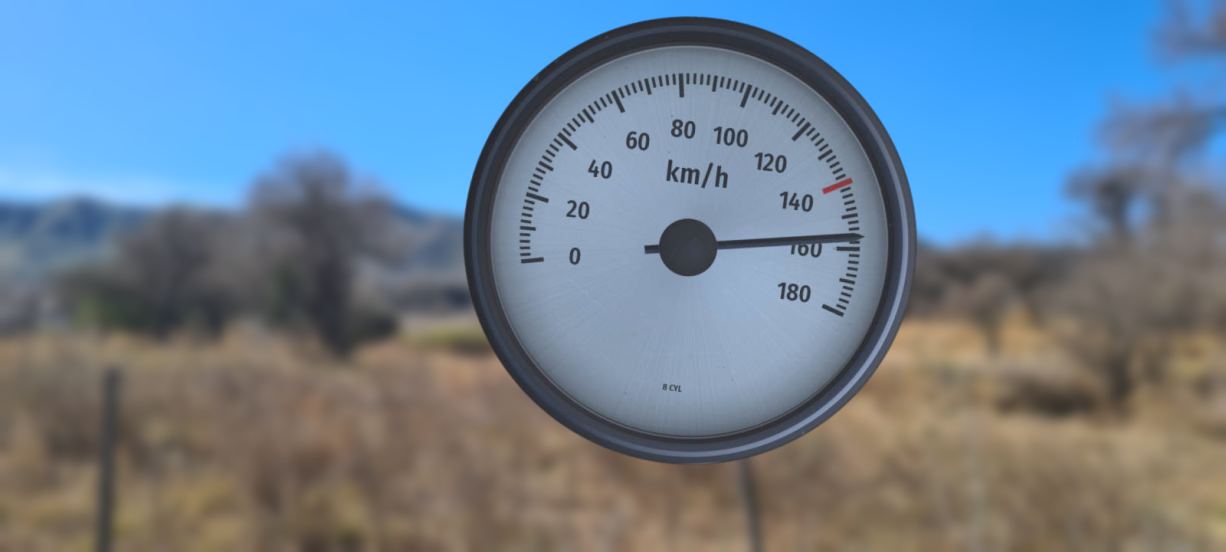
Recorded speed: 156 km/h
